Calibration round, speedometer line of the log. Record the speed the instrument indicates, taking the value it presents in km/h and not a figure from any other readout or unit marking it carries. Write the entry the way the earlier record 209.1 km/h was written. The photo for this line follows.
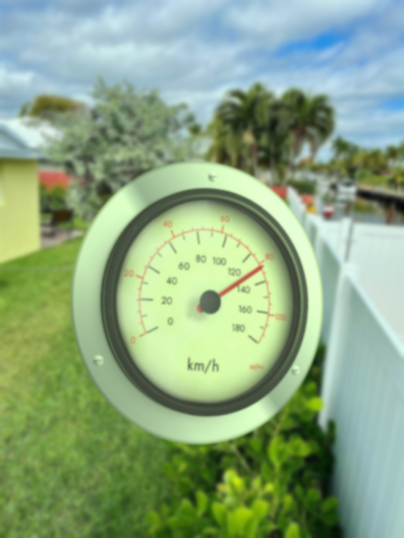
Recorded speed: 130 km/h
